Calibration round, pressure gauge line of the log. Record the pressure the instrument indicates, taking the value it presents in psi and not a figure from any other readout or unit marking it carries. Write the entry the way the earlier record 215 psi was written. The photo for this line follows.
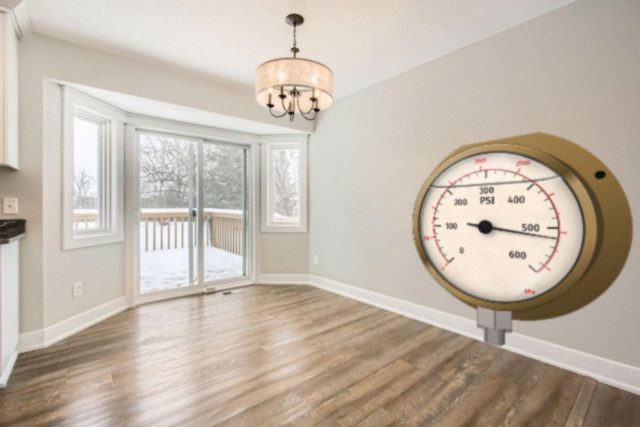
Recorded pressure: 520 psi
